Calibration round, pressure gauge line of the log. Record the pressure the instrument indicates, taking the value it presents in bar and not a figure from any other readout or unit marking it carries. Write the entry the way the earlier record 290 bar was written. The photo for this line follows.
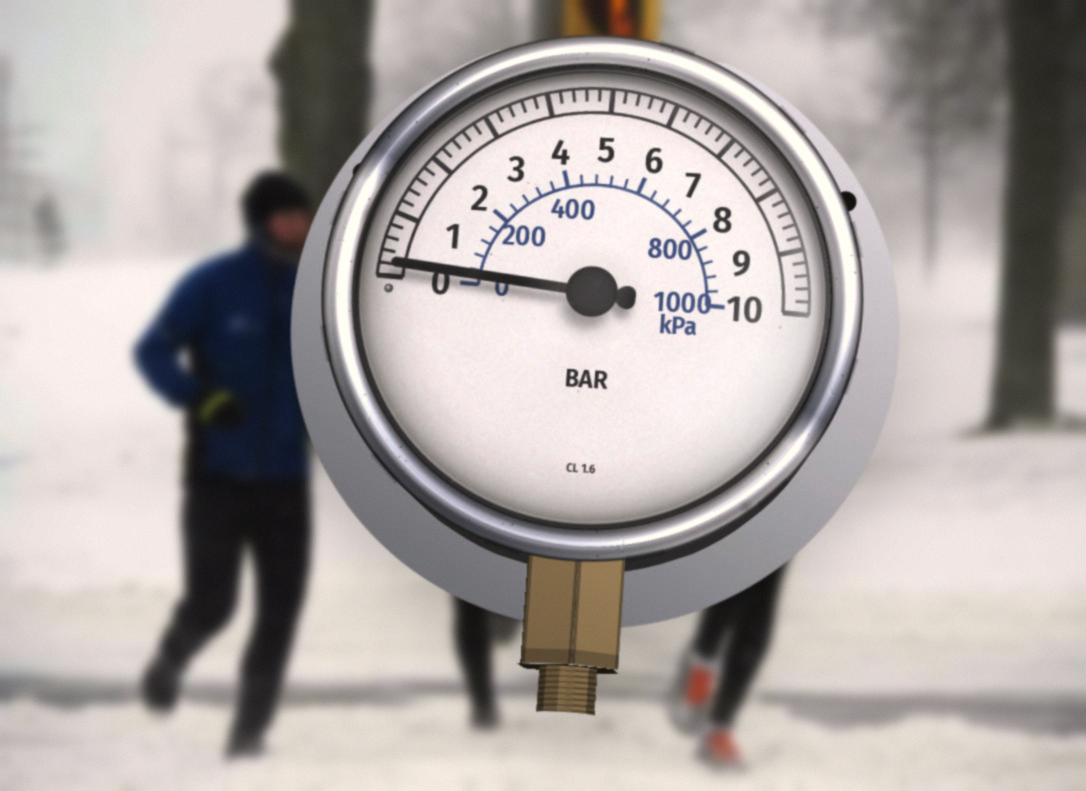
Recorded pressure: 0.2 bar
